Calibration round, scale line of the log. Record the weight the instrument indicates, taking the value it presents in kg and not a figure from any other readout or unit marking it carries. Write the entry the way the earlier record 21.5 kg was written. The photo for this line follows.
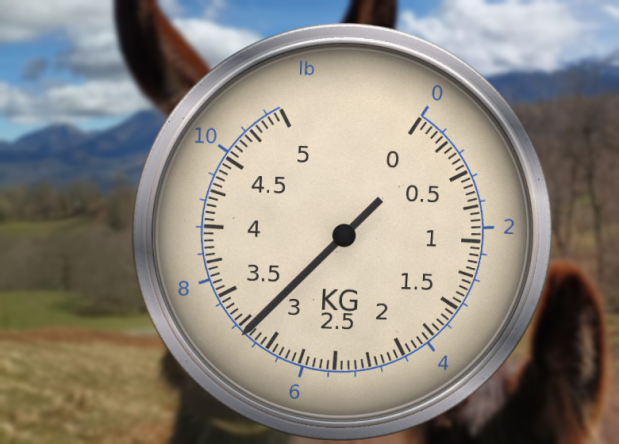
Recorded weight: 3.2 kg
